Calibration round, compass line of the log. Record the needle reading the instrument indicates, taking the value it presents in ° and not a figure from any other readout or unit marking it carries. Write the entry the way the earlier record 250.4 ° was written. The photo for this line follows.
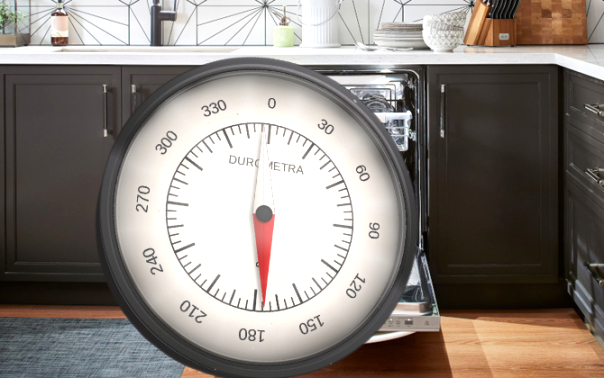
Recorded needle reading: 175 °
